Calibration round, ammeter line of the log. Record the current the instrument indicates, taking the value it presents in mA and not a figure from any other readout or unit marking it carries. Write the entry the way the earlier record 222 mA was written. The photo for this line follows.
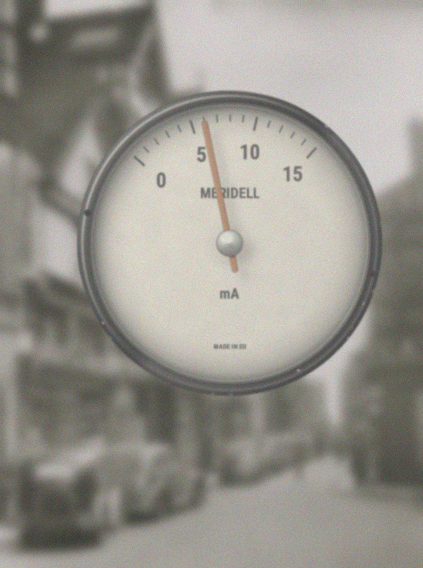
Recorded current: 6 mA
